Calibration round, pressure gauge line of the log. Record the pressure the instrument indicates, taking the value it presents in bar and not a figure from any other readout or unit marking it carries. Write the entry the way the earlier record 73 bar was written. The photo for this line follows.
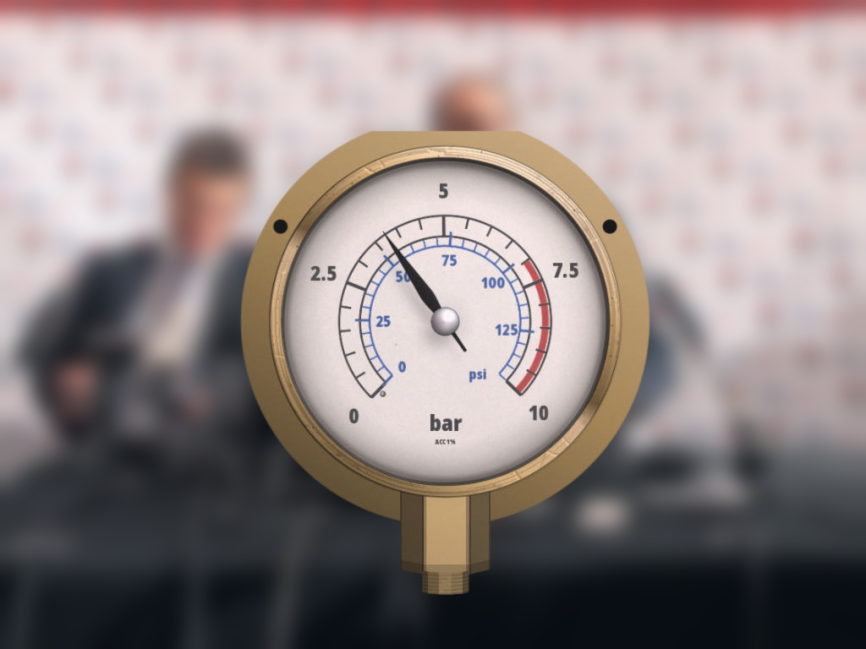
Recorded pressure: 3.75 bar
